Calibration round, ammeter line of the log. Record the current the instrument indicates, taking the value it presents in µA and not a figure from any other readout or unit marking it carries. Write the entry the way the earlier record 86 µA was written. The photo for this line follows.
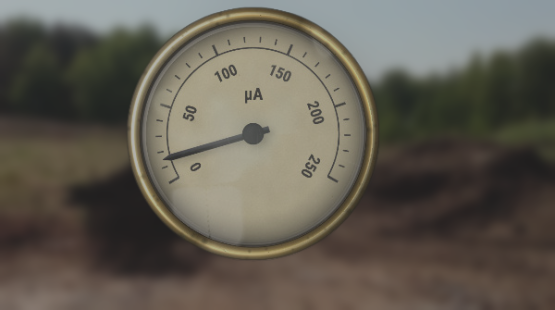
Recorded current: 15 µA
